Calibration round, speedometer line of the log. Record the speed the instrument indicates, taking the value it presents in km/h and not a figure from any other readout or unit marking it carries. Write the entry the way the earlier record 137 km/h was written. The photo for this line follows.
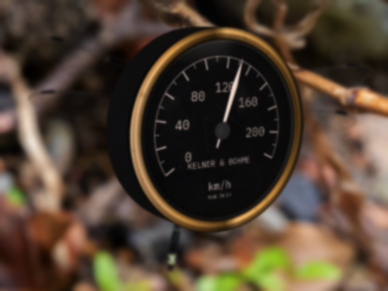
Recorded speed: 130 km/h
